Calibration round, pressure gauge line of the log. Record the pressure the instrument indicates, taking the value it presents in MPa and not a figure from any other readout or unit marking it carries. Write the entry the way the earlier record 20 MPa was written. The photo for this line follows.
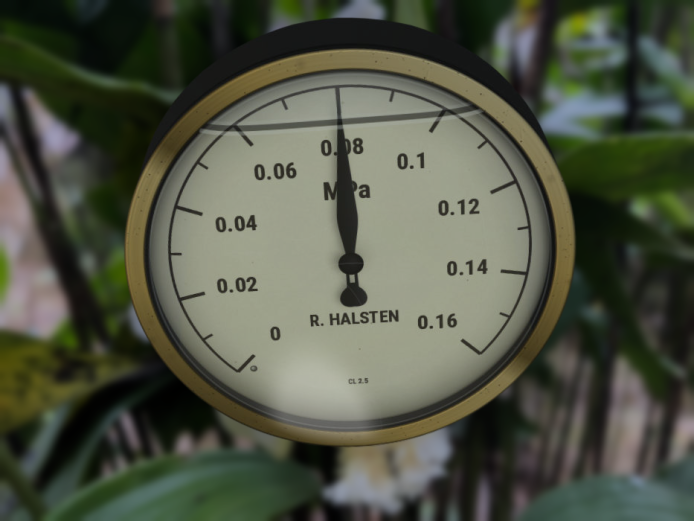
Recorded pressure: 0.08 MPa
